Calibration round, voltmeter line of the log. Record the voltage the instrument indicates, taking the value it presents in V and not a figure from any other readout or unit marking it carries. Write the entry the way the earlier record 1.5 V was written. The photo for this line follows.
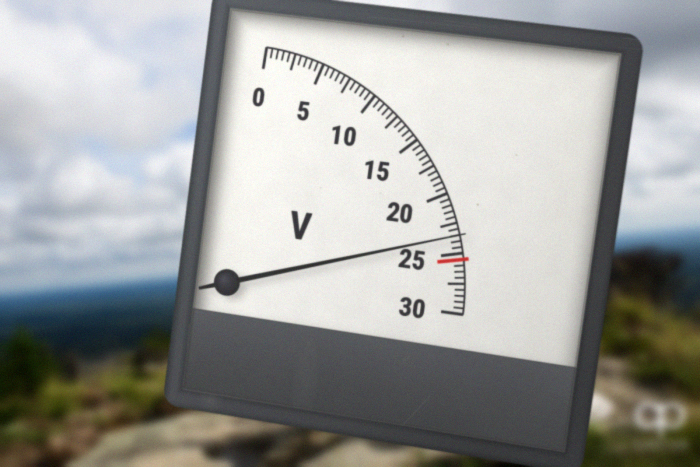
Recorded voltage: 23.5 V
